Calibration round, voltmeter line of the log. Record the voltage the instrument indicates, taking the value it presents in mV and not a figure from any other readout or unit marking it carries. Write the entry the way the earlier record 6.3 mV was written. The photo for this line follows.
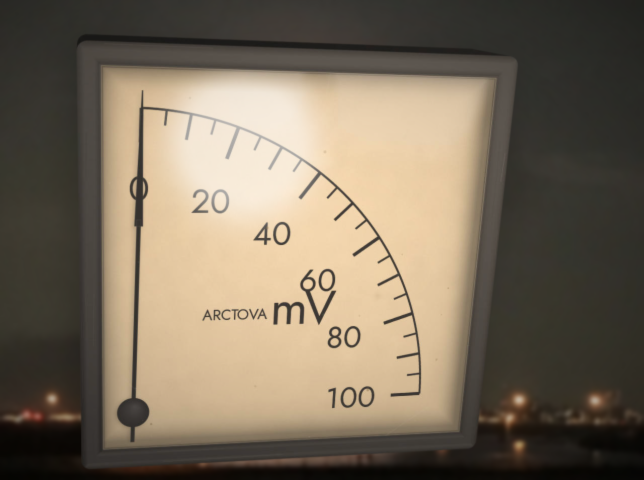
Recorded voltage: 0 mV
